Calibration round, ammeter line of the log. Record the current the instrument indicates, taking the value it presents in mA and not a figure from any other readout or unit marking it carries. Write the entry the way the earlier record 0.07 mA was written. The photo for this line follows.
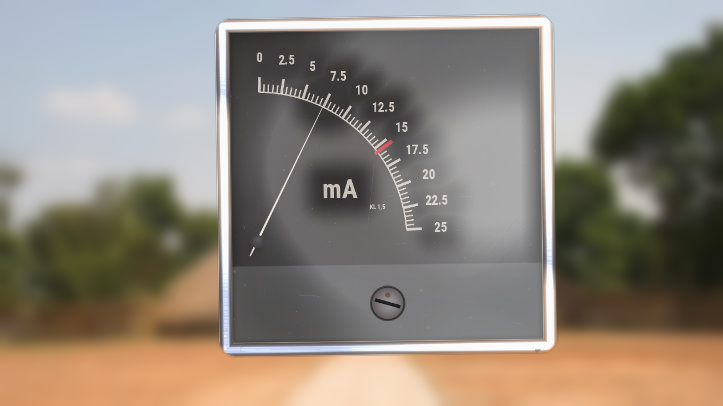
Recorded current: 7.5 mA
